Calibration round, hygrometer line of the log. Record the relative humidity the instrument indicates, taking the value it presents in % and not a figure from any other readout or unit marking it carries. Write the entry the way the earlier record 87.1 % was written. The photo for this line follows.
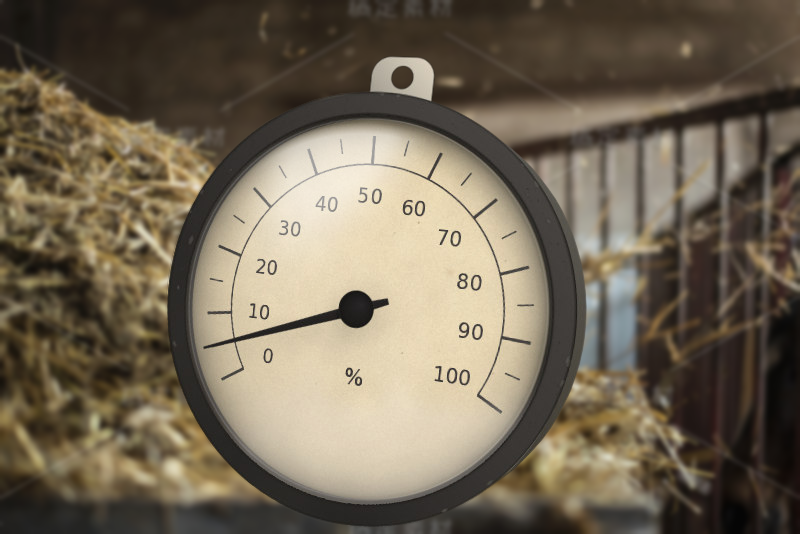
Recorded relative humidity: 5 %
